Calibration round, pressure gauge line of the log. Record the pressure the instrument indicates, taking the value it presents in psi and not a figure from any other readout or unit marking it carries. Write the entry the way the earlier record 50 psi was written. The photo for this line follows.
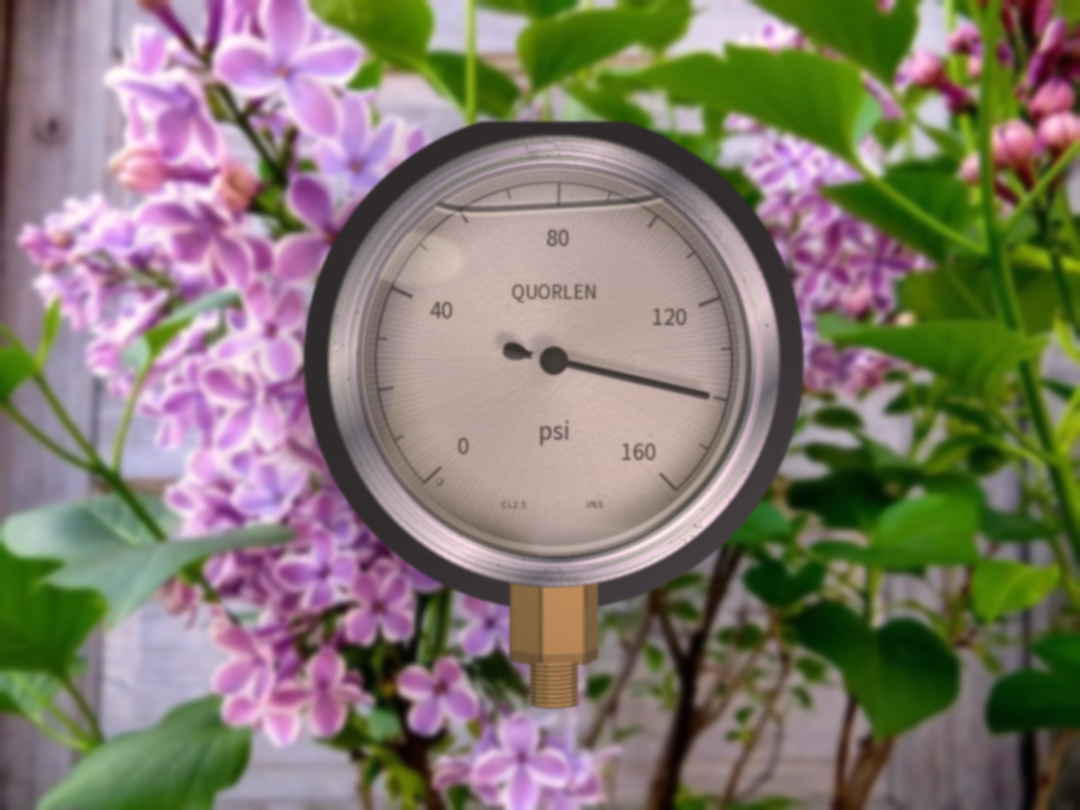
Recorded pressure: 140 psi
